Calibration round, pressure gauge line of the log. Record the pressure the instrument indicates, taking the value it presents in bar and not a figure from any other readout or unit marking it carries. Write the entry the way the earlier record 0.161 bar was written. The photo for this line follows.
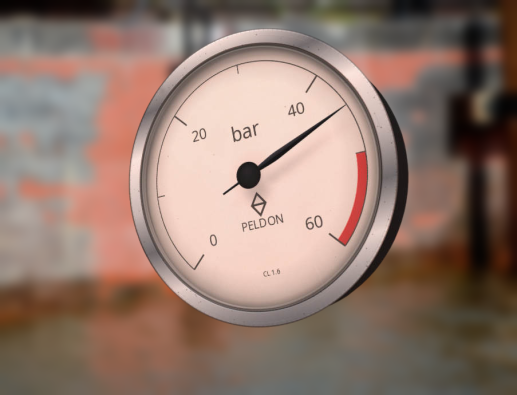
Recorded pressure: 45 bar
